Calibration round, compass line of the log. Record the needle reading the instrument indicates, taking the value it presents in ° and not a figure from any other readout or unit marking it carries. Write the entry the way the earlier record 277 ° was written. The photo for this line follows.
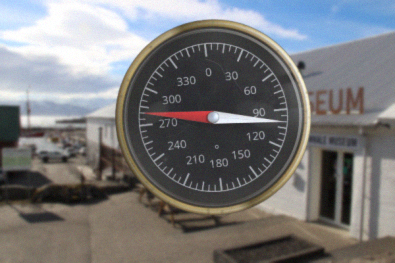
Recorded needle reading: 280 °
